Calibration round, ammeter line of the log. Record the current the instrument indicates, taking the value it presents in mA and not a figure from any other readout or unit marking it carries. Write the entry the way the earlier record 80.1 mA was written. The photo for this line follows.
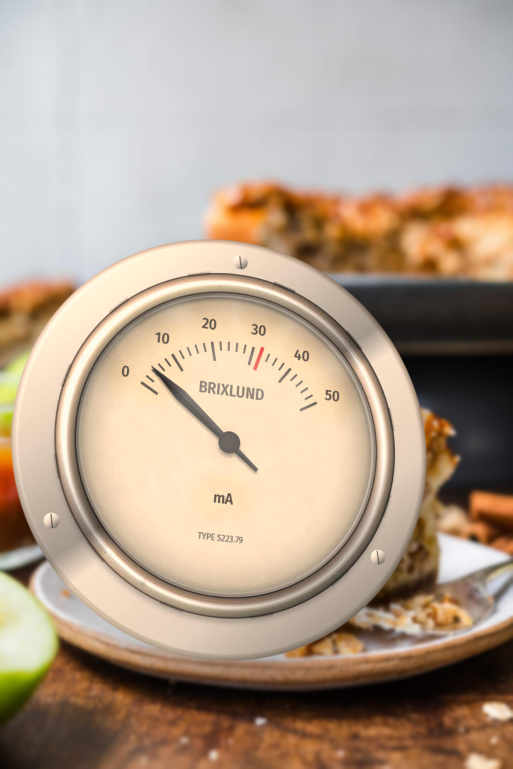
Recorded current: 4 mA
